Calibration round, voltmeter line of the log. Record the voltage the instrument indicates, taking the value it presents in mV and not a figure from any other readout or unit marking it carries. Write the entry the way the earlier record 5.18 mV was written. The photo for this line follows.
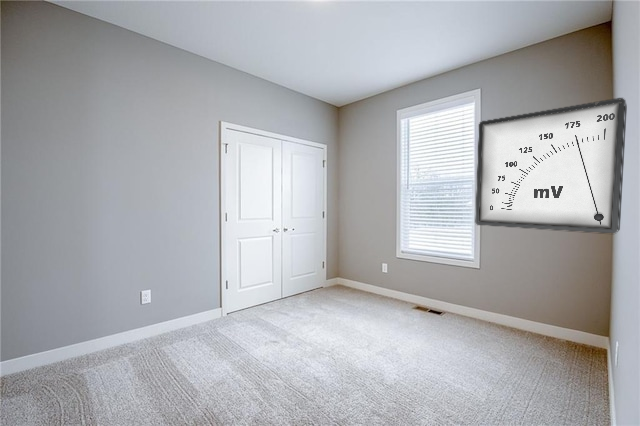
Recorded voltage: 175 mV
